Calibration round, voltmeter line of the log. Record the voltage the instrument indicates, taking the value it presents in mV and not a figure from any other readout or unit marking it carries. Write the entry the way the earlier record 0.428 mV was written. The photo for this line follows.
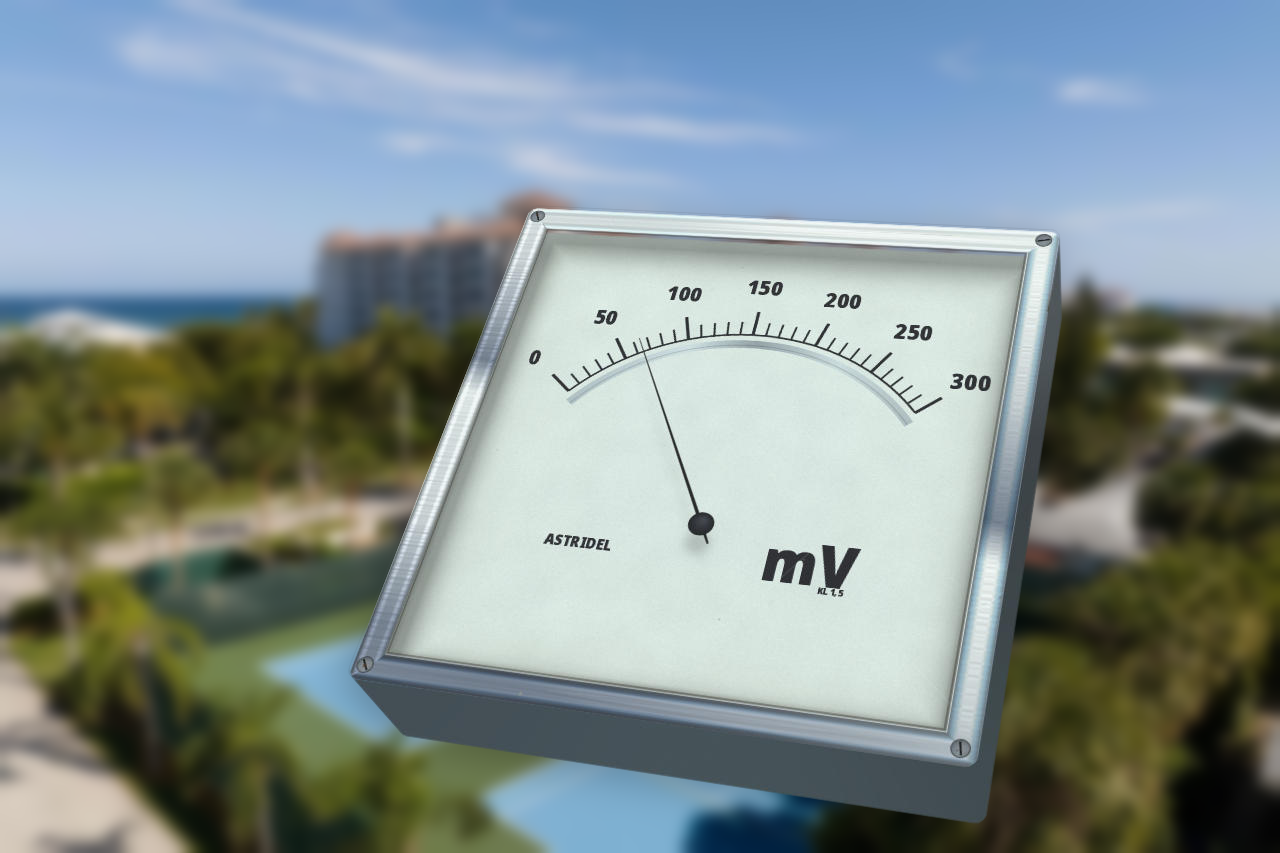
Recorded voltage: 65 mV
